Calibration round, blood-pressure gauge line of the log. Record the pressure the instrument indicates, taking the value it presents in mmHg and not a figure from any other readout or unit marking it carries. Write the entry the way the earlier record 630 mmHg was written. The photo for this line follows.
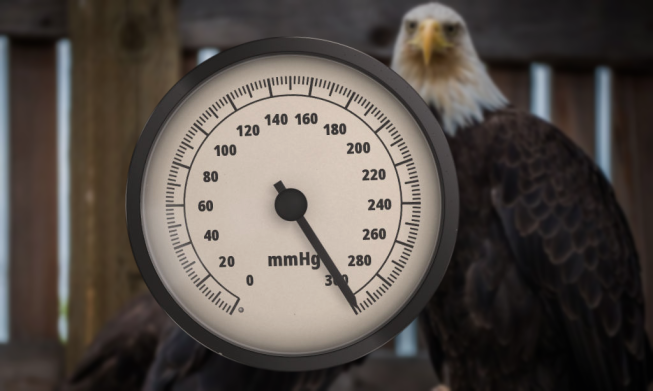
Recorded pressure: 298 mmHg
